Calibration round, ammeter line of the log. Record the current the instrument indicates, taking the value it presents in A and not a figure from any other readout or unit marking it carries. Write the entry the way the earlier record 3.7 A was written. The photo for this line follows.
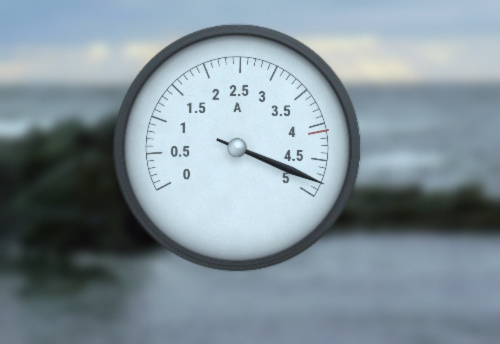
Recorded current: 4.8 A
